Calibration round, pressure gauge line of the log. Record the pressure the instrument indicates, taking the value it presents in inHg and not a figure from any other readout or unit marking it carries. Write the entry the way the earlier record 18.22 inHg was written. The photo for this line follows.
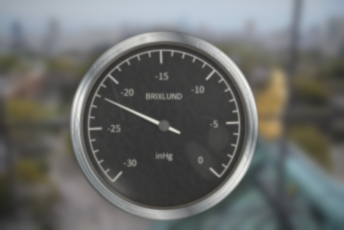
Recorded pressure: -22 inHg
